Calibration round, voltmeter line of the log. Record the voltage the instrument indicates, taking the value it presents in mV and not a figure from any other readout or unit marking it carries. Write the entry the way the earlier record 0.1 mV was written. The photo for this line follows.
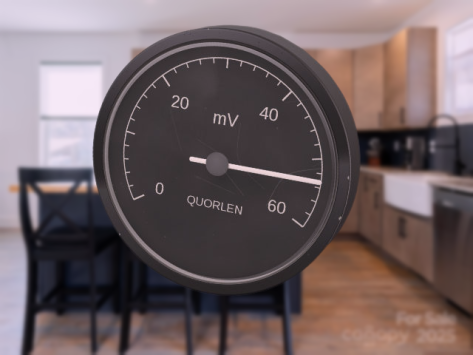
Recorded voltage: 53 mV
